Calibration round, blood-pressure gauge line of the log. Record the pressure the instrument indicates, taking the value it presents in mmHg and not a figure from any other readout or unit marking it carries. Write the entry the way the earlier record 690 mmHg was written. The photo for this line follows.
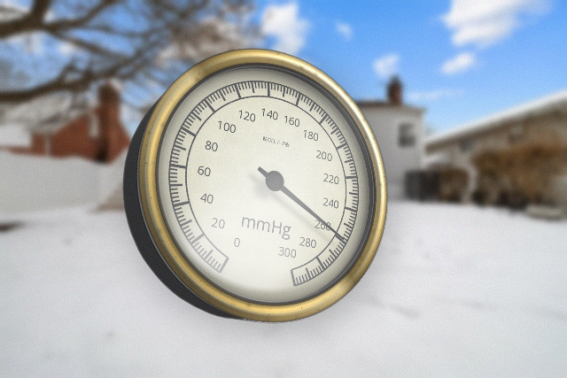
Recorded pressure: 260 mmHg
